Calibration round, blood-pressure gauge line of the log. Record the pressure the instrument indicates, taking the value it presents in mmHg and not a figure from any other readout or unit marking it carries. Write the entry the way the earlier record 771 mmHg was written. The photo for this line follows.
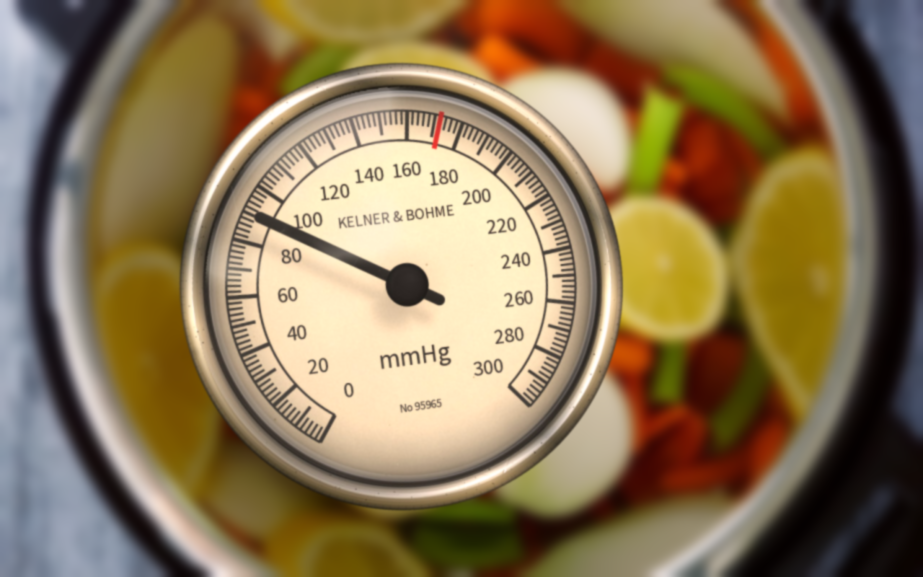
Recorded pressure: 90 mmHg
